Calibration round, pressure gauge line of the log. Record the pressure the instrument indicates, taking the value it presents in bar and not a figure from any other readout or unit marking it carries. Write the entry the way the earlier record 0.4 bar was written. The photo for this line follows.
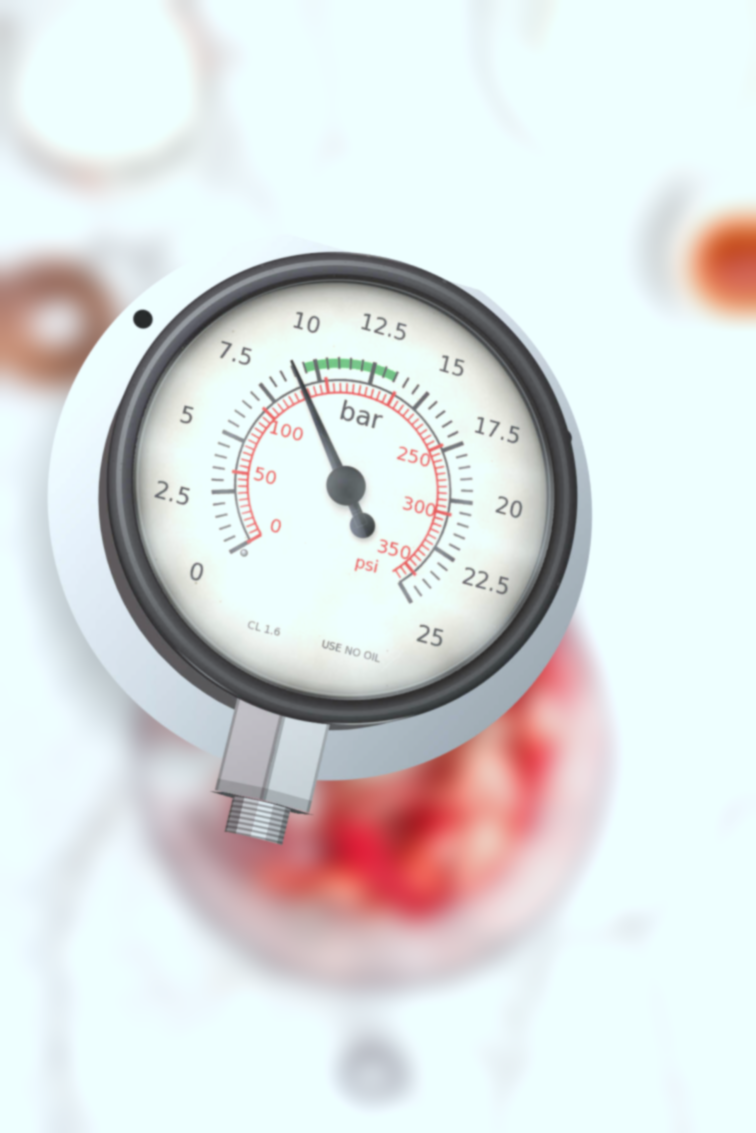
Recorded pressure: 9 bar
